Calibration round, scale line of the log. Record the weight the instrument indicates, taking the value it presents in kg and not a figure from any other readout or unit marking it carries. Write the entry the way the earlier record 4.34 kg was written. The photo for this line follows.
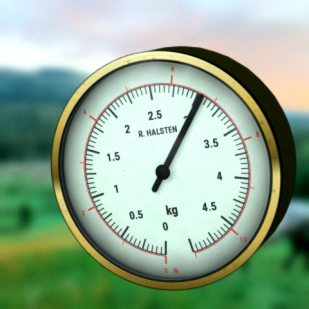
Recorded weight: 3.05 kg
